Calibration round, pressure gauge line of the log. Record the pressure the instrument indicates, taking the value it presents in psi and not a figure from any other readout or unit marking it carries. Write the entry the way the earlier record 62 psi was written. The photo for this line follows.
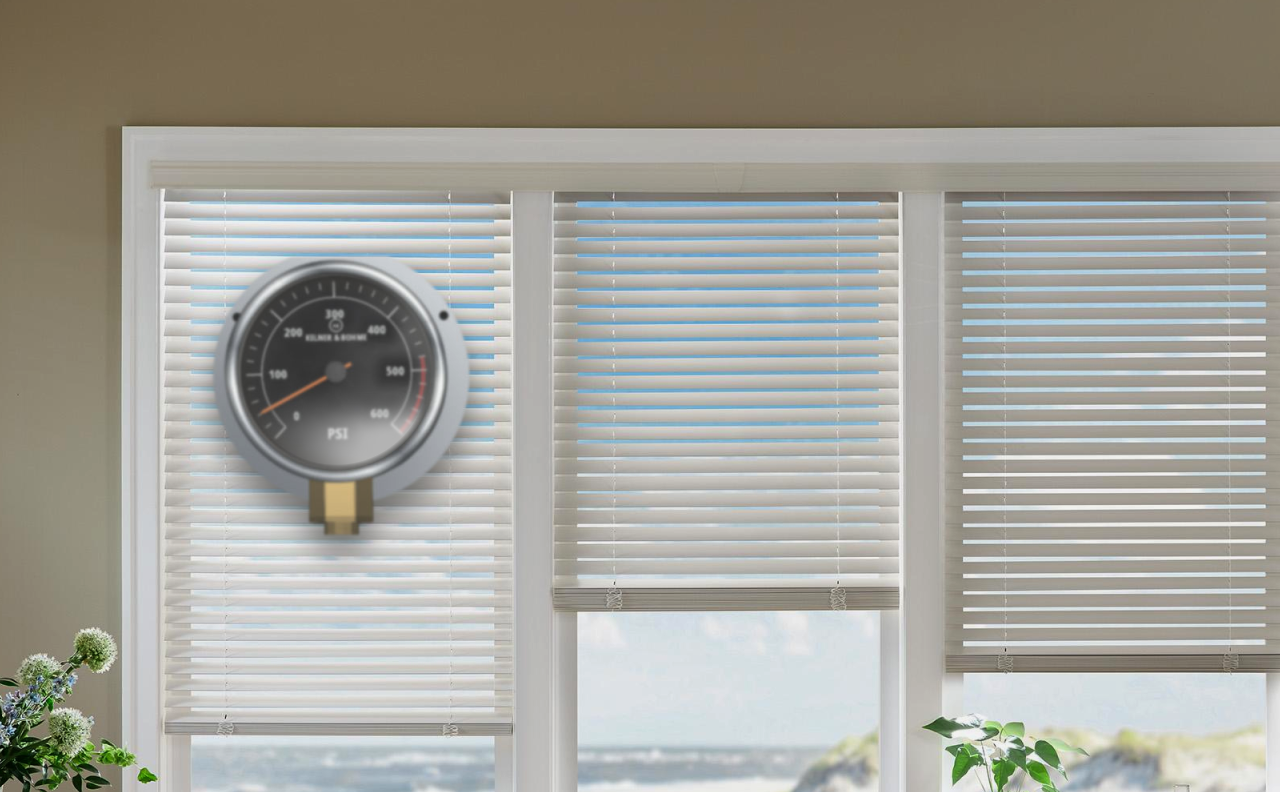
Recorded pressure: 40 psi
